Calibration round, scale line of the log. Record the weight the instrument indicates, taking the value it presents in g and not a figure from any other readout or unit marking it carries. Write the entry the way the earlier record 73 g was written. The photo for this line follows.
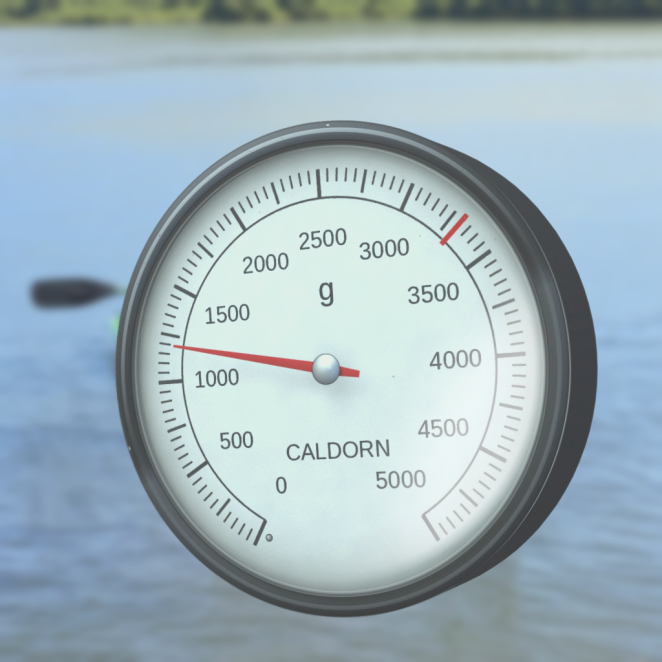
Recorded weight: 1200 g
